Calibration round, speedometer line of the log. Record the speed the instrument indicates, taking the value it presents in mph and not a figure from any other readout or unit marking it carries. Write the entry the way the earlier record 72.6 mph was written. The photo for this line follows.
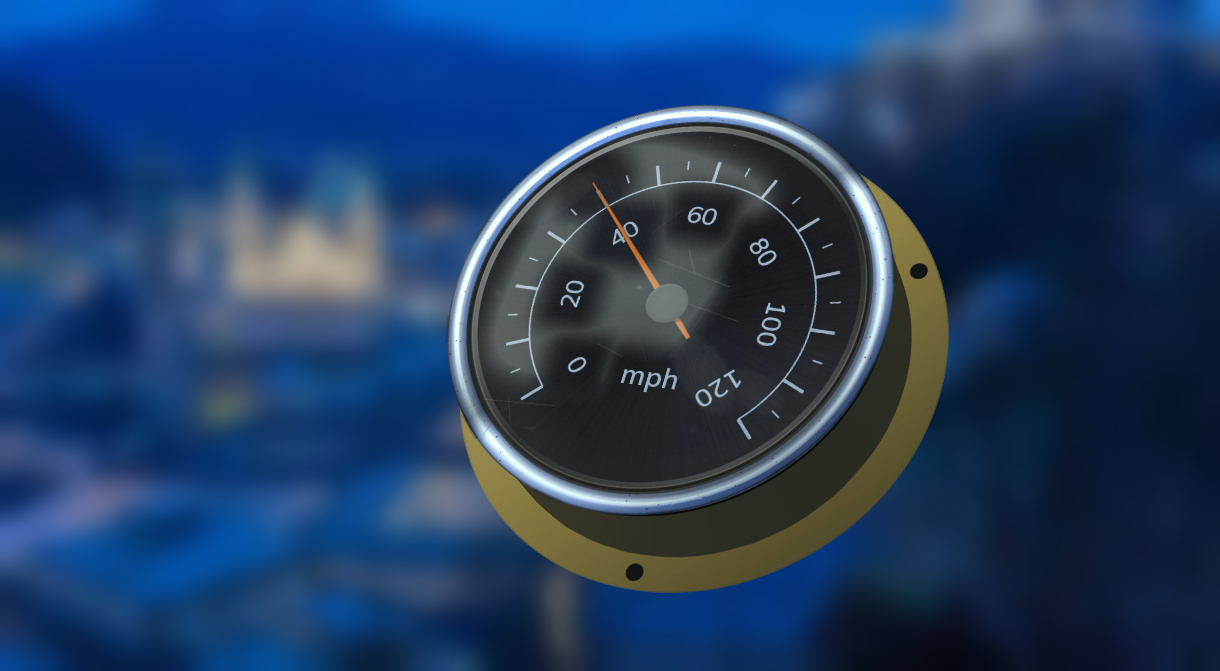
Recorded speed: 40 mph
